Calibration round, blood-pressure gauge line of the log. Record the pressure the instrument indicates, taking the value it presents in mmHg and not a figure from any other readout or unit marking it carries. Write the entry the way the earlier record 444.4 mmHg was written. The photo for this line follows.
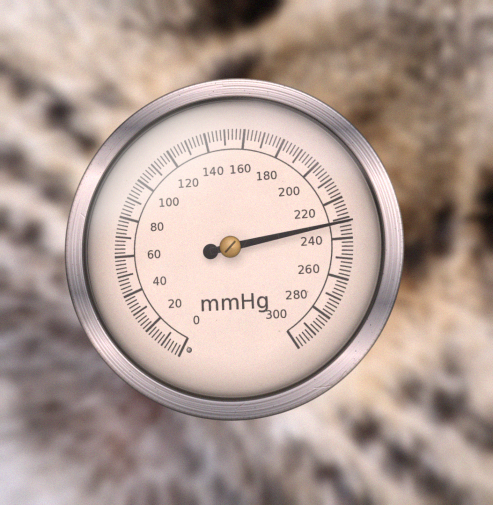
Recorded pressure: 232 mmHg
